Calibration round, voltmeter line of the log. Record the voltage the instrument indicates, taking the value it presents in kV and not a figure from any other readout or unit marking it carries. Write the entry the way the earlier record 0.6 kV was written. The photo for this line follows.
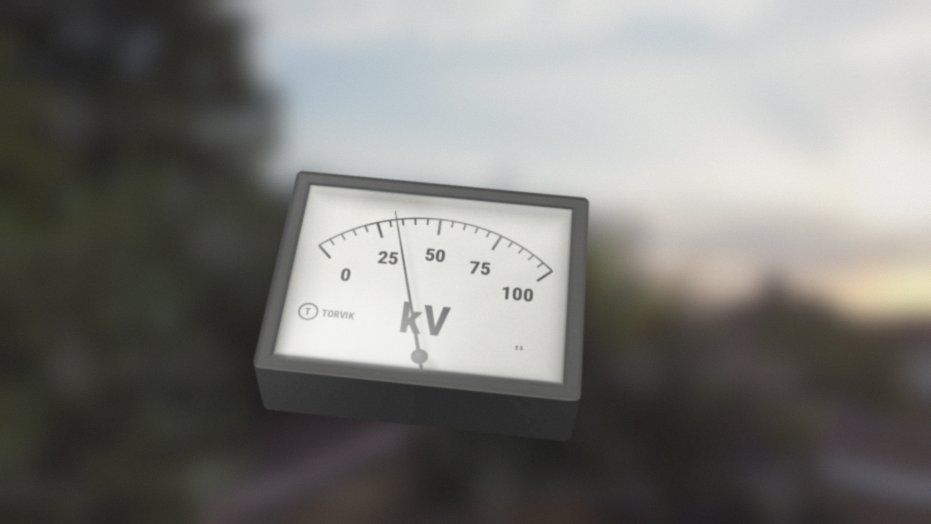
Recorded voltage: 32.5 kV
